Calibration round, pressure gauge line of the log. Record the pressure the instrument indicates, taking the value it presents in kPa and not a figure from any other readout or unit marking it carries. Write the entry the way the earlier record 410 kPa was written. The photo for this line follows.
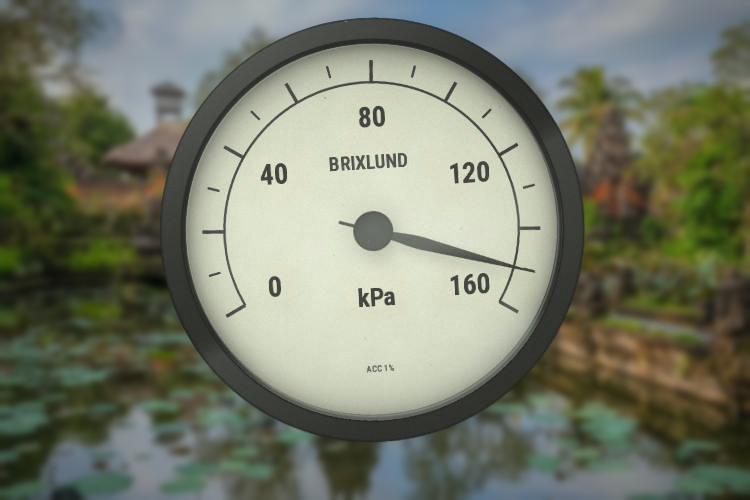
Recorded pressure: 150 kPa
